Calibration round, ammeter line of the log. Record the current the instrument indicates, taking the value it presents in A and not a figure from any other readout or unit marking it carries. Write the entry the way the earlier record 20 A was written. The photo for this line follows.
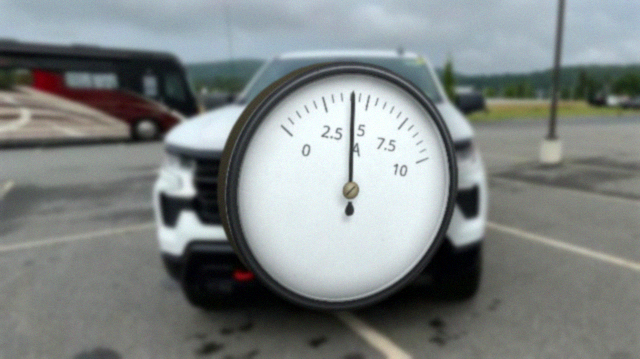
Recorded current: 4 A
